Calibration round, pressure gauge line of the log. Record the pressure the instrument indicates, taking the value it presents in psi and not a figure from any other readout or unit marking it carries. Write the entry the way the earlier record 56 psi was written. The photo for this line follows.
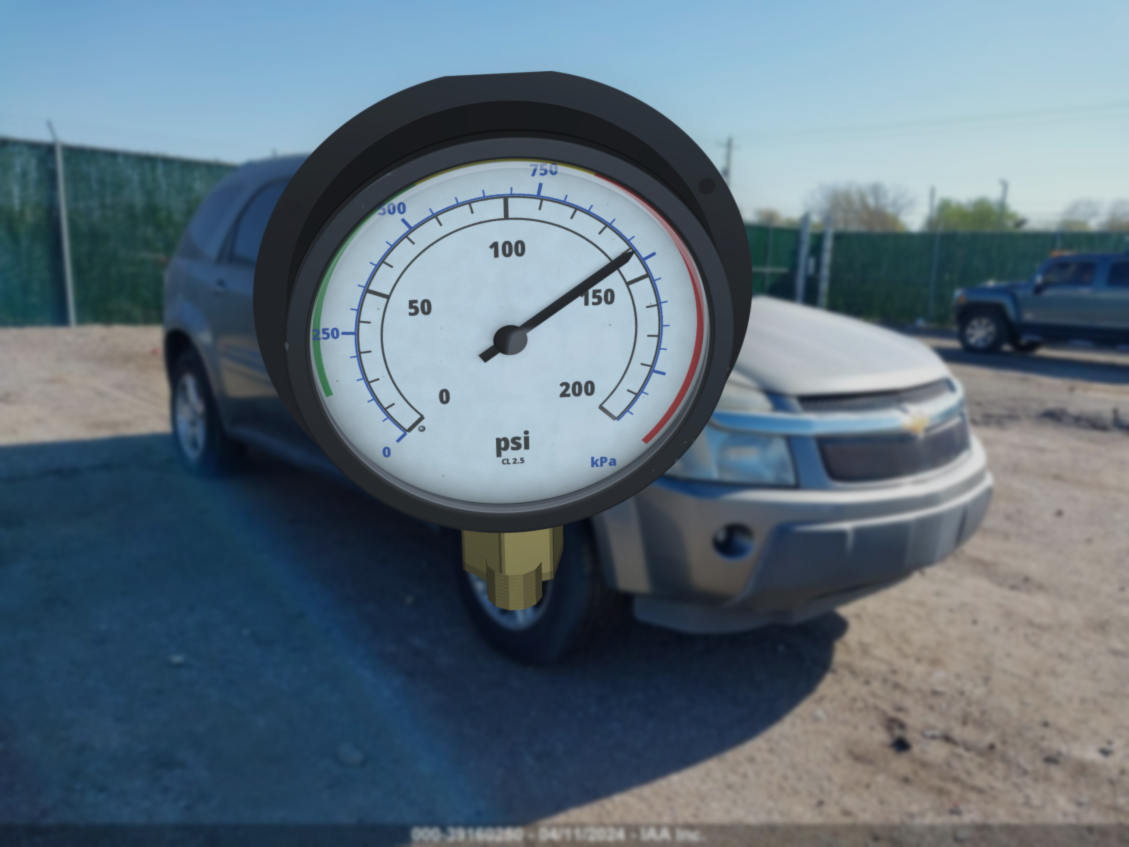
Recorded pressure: 140 psi
